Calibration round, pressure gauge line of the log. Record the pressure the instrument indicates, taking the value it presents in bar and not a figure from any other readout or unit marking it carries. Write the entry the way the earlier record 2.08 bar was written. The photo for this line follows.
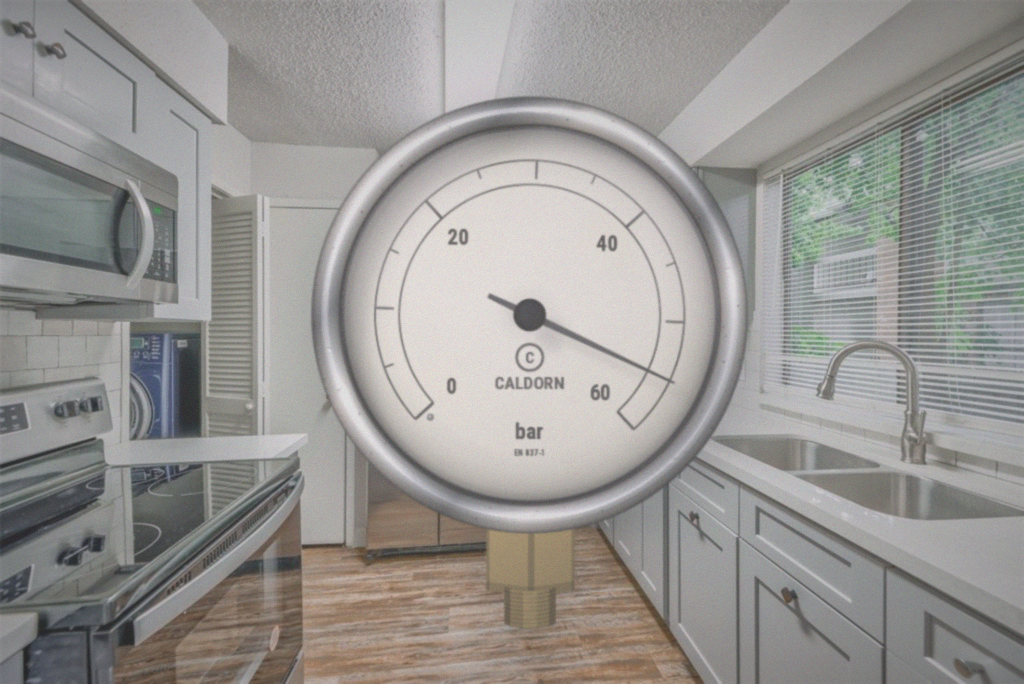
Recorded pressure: 55 bar
